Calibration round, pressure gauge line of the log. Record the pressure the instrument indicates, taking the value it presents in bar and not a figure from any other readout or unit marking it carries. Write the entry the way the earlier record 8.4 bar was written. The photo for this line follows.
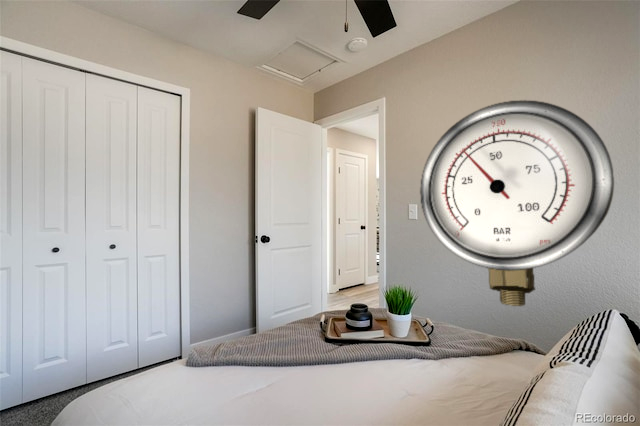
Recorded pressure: 37.5 bar
